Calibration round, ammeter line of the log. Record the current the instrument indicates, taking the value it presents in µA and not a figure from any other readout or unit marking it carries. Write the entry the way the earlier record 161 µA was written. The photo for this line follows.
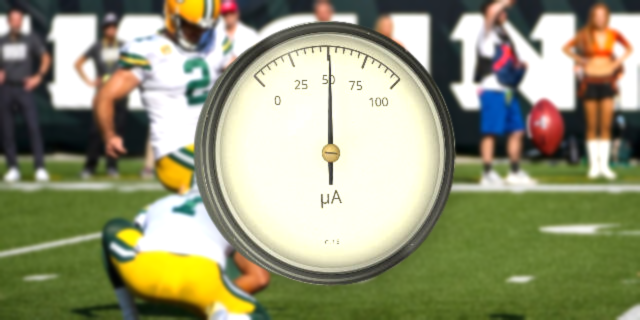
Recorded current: 50 µA
